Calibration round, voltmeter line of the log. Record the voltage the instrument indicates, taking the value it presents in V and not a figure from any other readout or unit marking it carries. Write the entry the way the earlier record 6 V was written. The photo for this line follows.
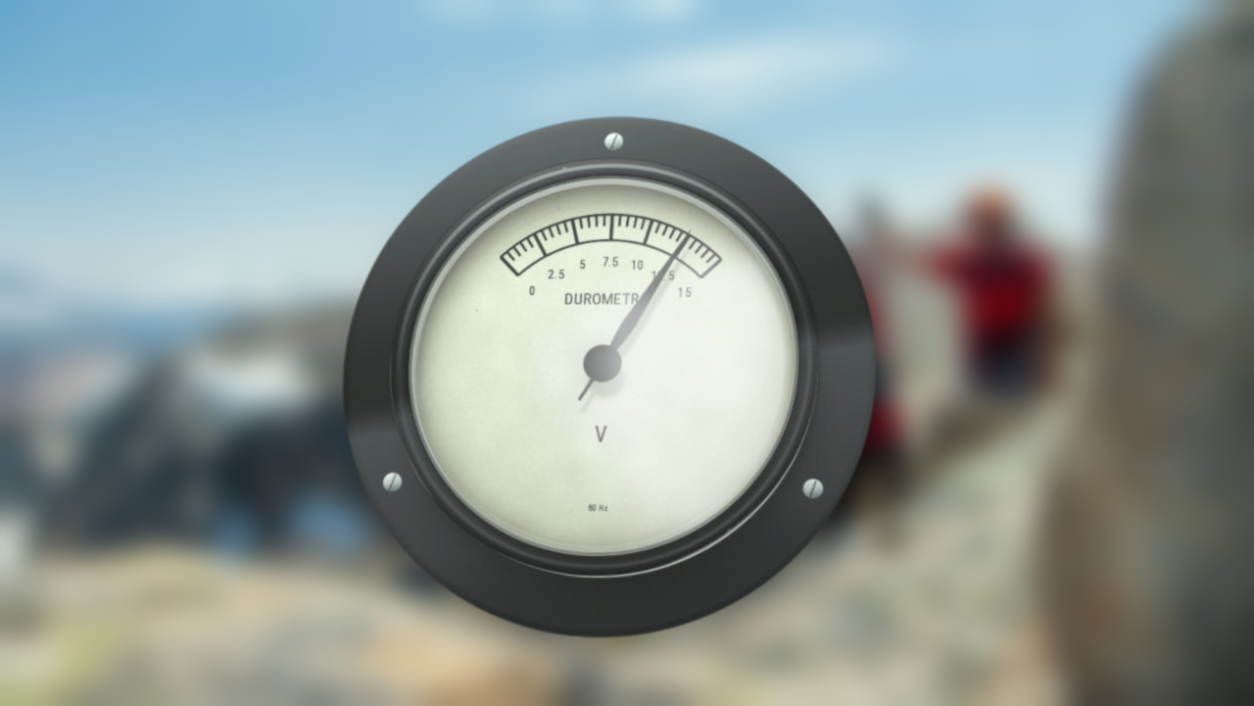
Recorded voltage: 12.5 V
